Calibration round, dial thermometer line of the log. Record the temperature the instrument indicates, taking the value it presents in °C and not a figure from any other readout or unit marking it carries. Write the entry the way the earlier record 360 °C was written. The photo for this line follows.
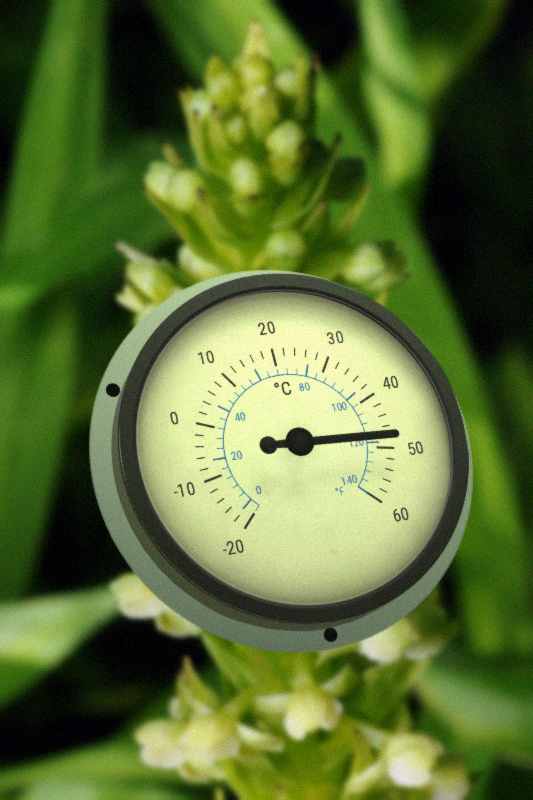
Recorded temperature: 48 °C
